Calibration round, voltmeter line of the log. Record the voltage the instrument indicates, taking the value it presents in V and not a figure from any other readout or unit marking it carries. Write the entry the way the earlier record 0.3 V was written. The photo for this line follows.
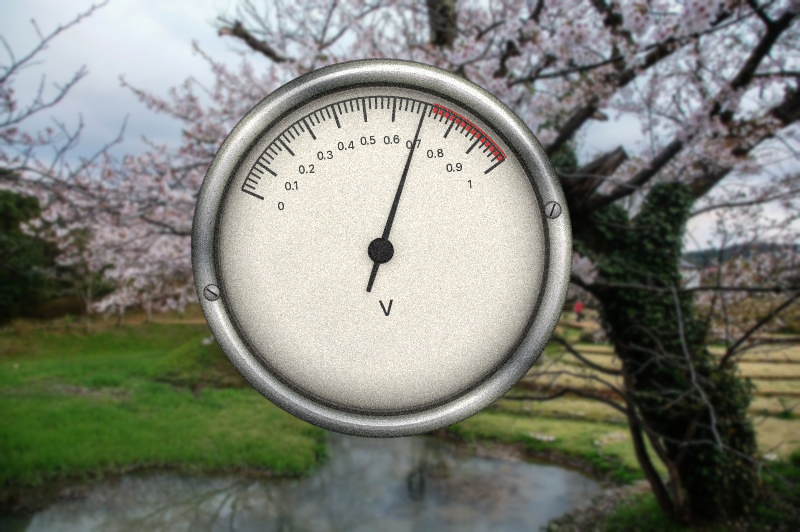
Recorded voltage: 0.7 V
